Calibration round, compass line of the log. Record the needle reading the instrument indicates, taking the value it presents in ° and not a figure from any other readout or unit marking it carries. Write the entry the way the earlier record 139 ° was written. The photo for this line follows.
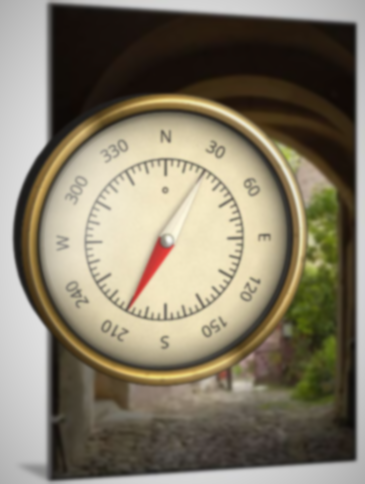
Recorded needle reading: 210 °
